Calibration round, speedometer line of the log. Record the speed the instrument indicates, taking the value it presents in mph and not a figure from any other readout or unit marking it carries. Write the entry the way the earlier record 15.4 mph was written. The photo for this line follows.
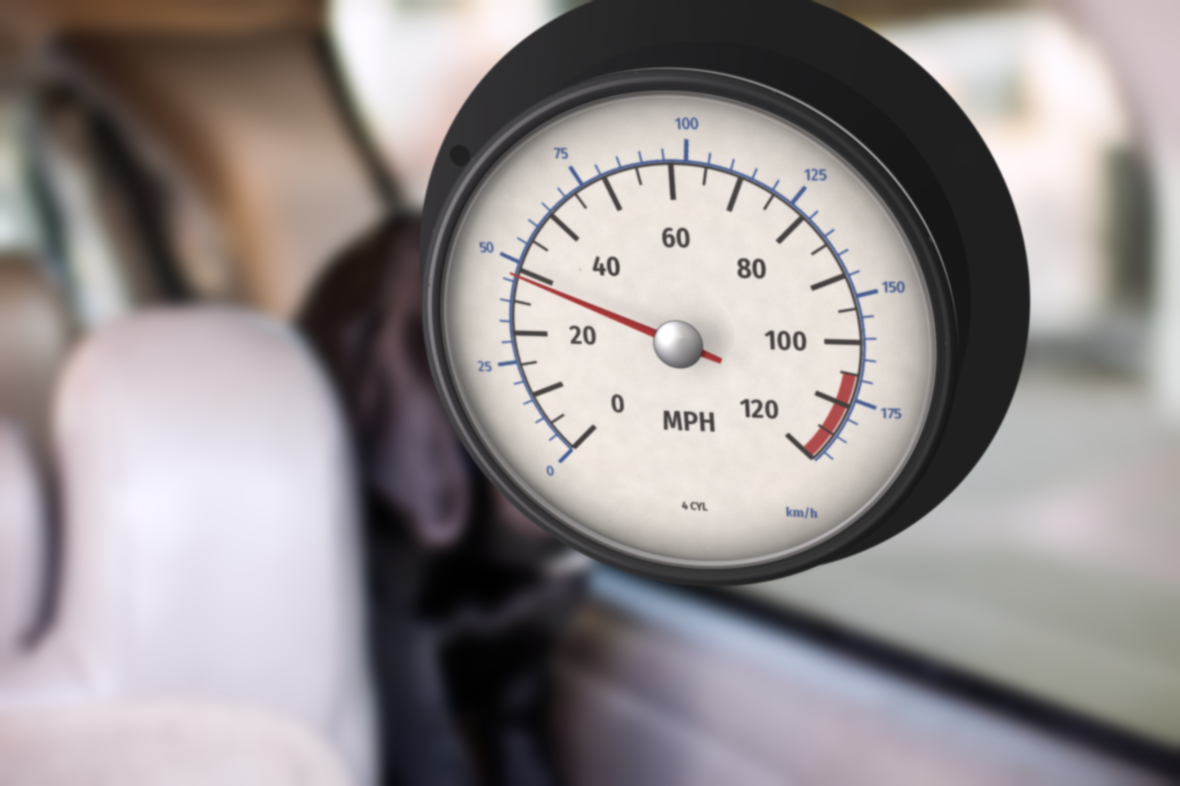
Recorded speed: 30 mph
